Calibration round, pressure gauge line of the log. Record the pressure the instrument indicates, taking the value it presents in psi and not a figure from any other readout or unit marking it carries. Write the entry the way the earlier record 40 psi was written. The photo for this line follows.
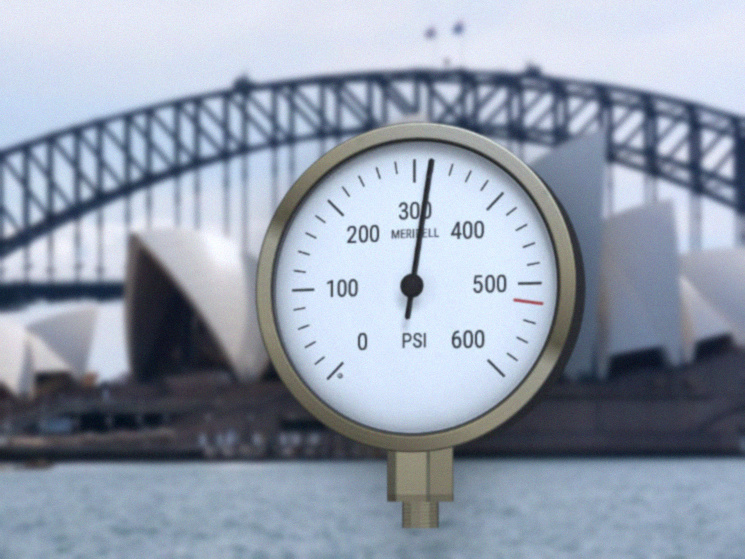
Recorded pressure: 320 psi
